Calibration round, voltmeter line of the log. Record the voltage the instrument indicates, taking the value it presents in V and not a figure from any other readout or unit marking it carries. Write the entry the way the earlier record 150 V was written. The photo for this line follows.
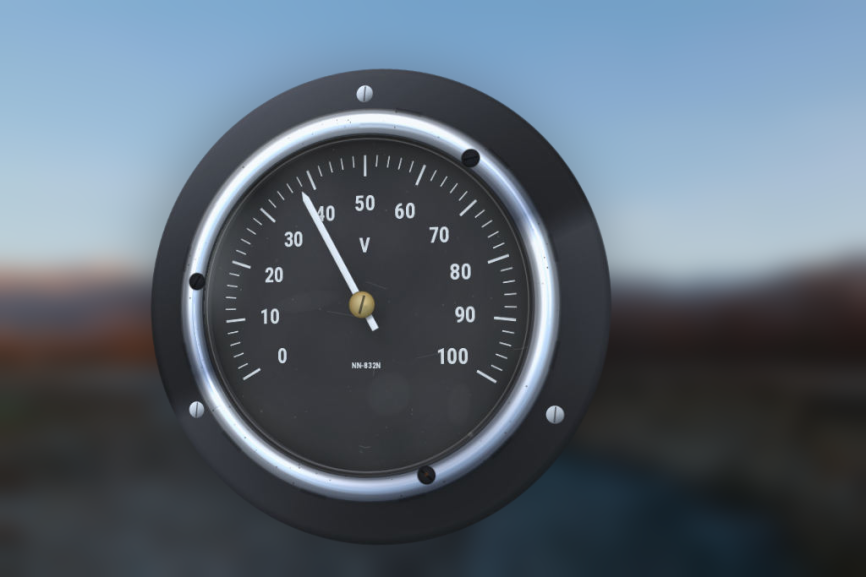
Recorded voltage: 38 V
